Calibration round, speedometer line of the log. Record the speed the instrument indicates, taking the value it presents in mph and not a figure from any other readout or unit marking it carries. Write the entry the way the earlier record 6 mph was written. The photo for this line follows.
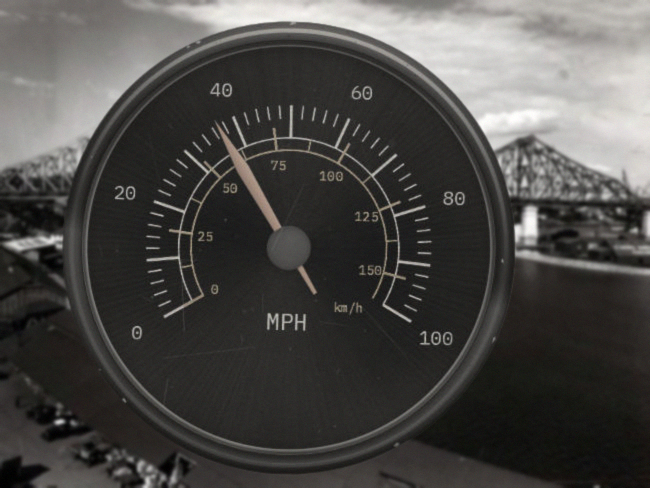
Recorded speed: 37 mph
